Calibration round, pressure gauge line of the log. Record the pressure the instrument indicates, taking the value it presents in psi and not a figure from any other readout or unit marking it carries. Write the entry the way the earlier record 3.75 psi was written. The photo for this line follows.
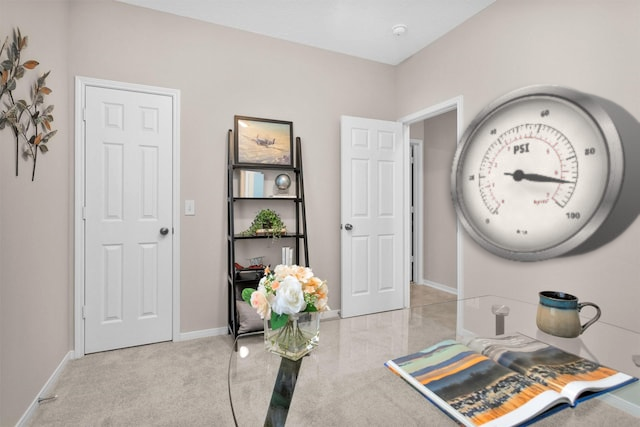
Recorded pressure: 90 psi
